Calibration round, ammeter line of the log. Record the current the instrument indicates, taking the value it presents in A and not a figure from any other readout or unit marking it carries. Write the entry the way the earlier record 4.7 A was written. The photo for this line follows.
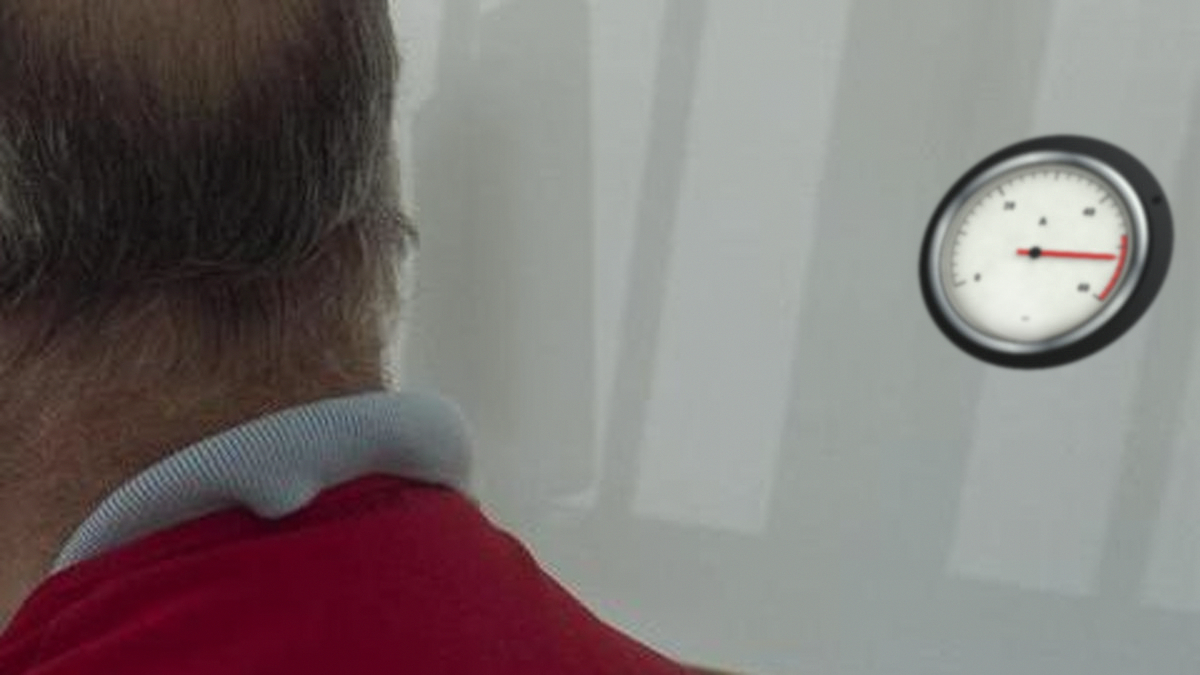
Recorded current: 52 A
